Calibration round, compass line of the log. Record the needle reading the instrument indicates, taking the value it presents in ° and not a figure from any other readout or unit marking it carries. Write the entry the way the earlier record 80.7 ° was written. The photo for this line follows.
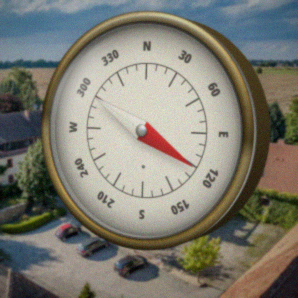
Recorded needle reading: 120 °
